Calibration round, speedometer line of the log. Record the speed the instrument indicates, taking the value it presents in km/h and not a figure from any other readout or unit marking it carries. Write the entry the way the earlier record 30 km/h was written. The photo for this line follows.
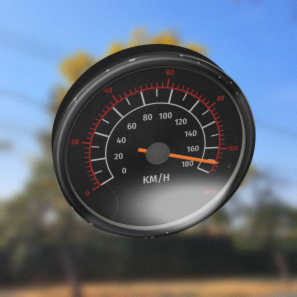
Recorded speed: 170 km/h
